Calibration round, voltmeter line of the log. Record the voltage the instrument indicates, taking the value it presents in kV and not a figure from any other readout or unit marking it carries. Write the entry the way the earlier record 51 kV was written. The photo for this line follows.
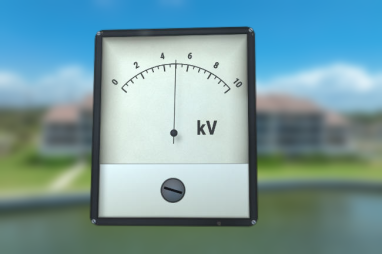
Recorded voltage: 5 kV
